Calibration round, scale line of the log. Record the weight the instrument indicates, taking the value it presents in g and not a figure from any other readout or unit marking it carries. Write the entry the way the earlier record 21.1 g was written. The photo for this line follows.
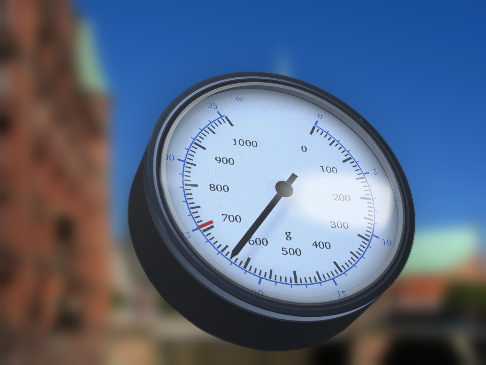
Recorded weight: 630 g
